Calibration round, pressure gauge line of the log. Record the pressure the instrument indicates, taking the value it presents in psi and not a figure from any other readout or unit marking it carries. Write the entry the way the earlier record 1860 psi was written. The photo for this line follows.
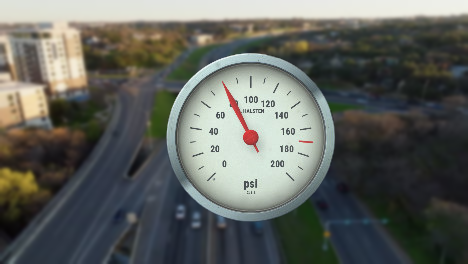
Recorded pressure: 80 psi
